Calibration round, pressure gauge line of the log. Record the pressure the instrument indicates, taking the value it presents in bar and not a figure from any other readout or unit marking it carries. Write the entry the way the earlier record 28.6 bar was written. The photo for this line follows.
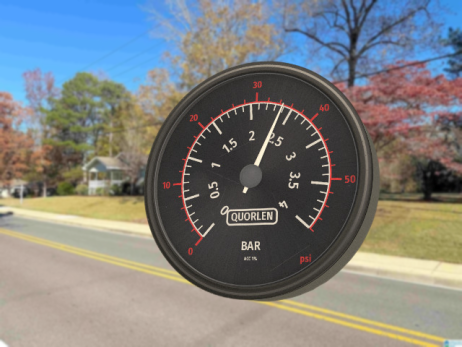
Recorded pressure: 2.4 bar
